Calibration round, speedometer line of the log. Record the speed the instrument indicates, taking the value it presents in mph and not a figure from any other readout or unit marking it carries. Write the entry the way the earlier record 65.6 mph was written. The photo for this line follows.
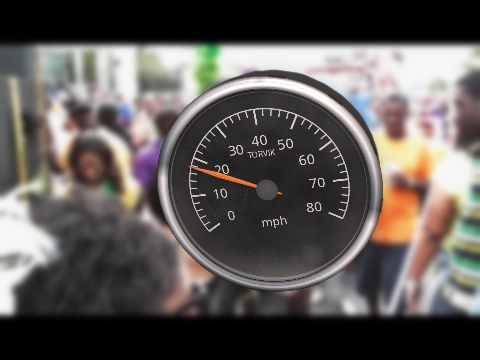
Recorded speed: 18 mph
